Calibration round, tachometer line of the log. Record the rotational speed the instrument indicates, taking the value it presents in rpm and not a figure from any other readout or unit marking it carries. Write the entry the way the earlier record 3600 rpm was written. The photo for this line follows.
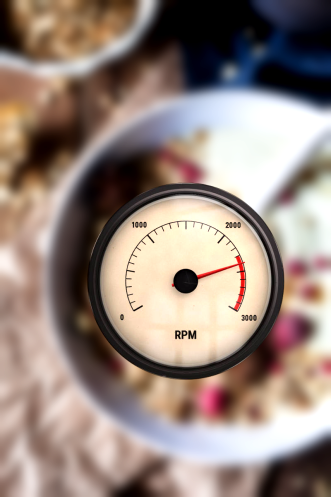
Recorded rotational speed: 2400 rpm
